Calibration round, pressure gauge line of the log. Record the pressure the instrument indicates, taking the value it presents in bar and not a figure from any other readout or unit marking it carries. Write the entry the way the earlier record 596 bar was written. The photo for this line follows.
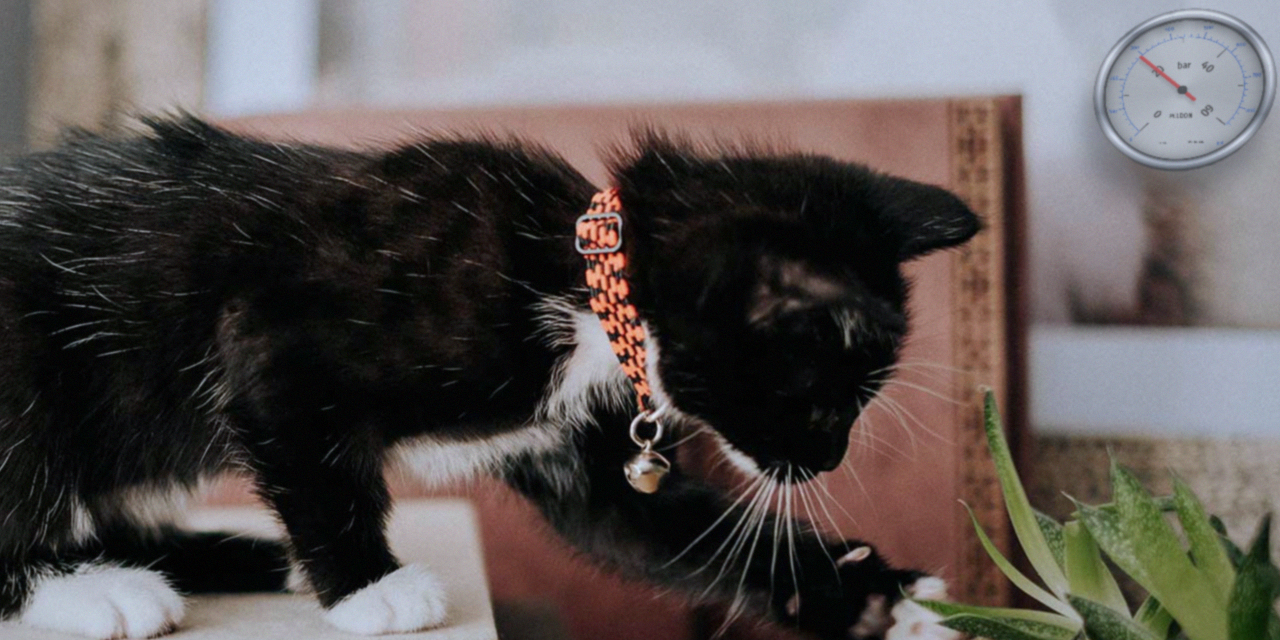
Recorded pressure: 20 bar
